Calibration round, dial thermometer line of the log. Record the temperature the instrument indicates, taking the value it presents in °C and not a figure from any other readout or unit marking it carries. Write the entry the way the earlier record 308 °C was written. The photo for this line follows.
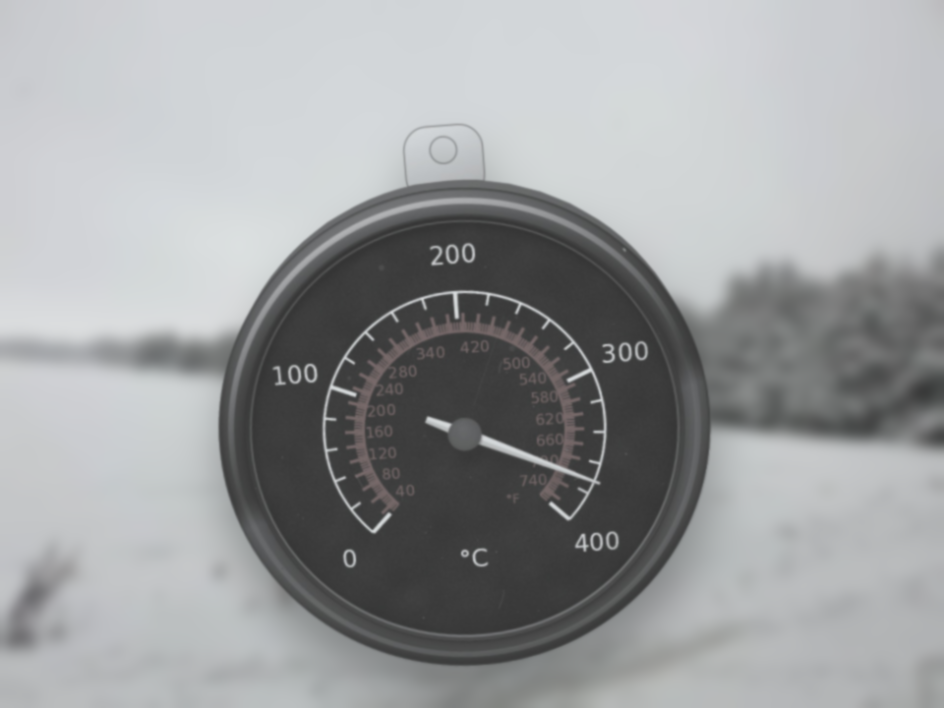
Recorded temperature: 370 °C
